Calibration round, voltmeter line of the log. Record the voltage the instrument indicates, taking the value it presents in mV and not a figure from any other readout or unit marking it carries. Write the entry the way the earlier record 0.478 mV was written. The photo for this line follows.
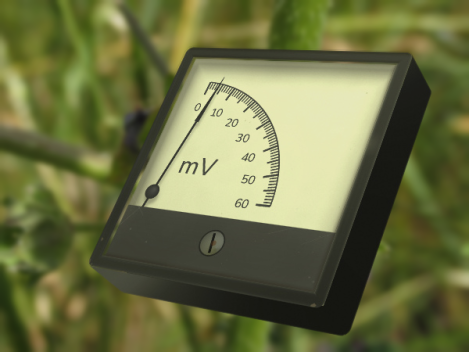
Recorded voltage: 5 mV
